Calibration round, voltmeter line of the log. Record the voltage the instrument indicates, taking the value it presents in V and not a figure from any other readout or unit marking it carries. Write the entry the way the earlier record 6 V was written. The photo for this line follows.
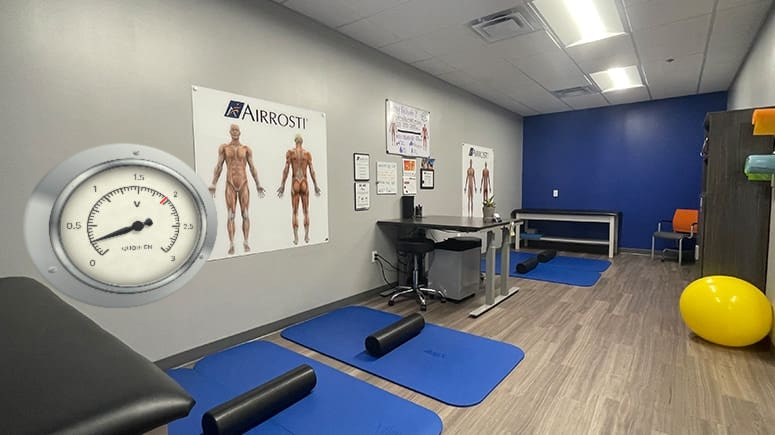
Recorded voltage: 0.25 V
